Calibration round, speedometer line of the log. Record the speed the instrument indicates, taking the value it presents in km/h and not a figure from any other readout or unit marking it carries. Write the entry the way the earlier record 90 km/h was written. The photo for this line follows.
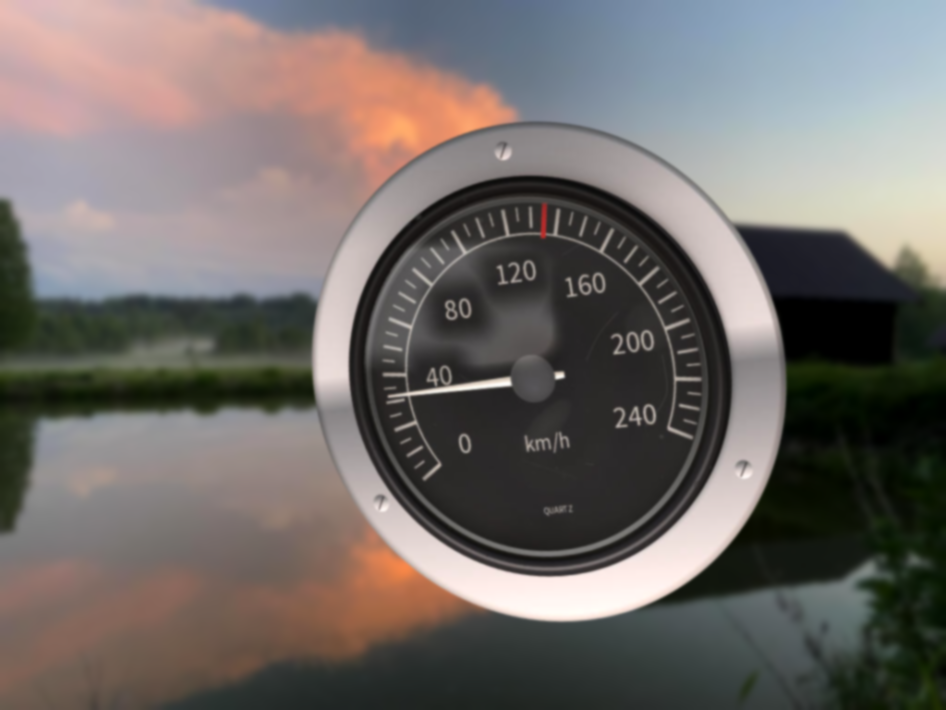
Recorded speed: 32.5 km/h
